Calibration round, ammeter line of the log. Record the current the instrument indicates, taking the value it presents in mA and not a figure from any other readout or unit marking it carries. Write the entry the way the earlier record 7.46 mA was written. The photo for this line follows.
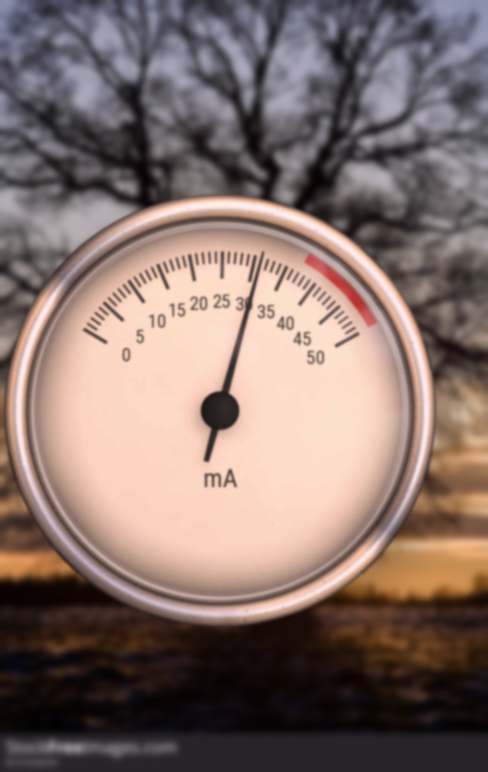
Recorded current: 31 mA
